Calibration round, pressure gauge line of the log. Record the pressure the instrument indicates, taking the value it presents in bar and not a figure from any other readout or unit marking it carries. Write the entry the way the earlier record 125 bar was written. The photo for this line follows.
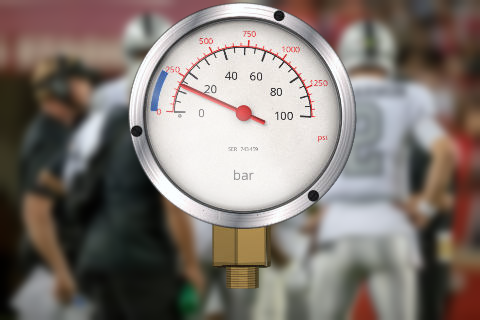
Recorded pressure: 12.5 bar
